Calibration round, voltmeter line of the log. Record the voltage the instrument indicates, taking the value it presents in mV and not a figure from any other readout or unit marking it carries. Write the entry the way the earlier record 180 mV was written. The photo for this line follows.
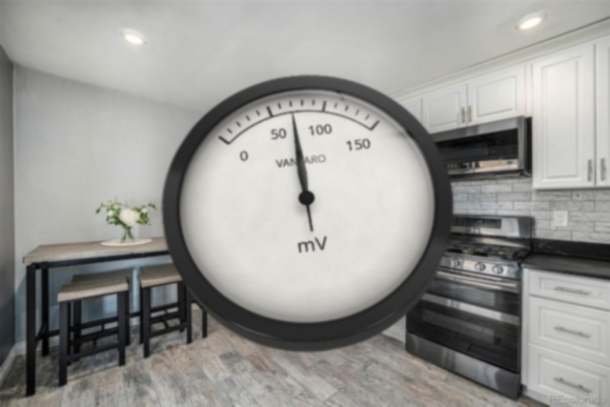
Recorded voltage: 70 mV
